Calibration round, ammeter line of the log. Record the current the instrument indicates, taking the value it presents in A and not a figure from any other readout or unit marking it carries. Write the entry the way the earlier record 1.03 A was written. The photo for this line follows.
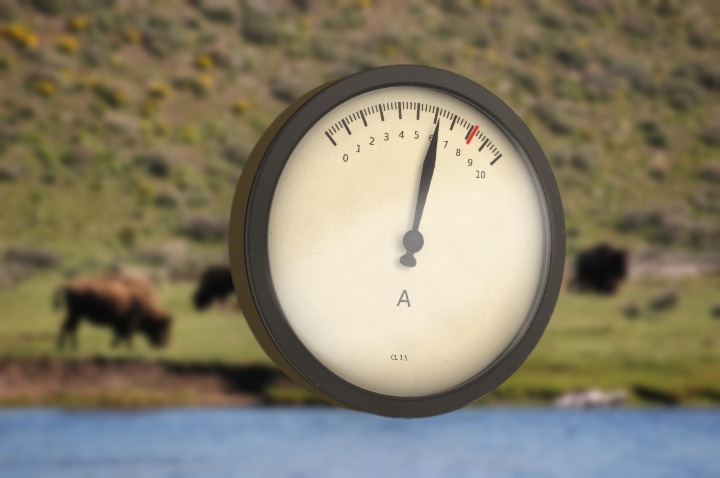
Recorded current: 6 A
